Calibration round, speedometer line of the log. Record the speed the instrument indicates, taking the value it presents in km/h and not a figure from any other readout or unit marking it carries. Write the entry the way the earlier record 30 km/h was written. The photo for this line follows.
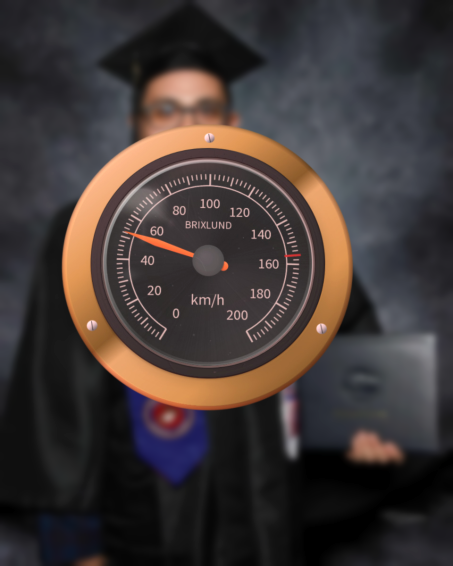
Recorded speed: 52 km/h
